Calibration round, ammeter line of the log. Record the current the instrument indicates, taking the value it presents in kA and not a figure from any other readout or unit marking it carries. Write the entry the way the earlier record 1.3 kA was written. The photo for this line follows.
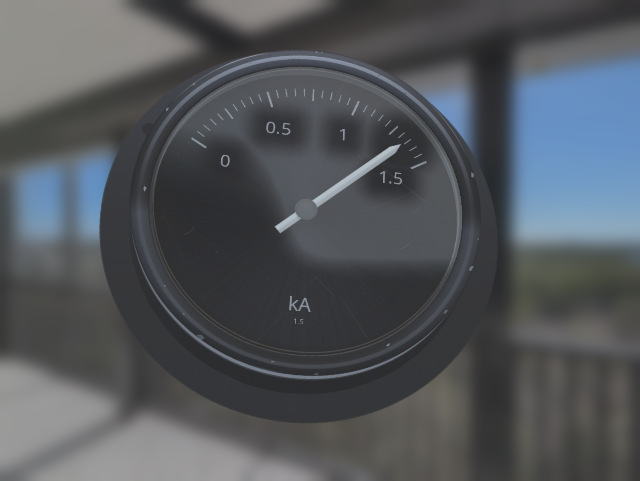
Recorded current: 1.35 kA
